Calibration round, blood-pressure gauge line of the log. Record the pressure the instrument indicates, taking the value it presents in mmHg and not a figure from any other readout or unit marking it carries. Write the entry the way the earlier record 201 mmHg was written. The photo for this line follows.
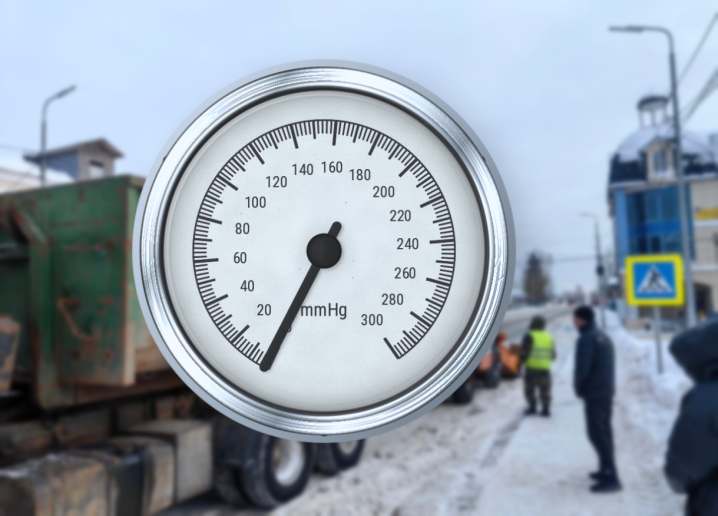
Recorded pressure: 2 mmHg
